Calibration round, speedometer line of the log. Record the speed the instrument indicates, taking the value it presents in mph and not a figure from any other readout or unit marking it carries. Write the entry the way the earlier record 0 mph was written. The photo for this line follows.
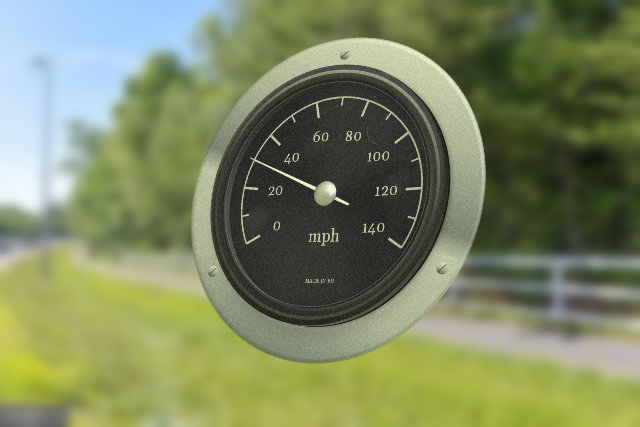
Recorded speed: 30 mph
